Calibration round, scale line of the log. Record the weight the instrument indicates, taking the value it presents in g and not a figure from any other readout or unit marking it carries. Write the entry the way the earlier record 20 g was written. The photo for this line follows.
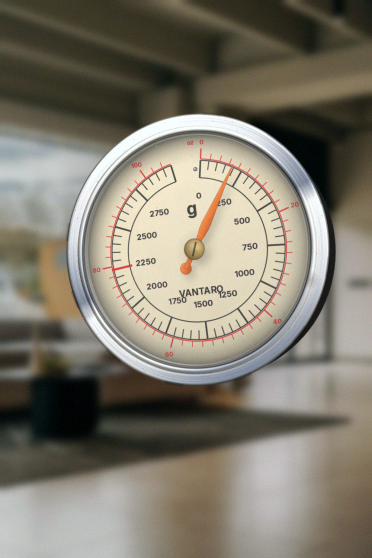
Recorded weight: 200 g
